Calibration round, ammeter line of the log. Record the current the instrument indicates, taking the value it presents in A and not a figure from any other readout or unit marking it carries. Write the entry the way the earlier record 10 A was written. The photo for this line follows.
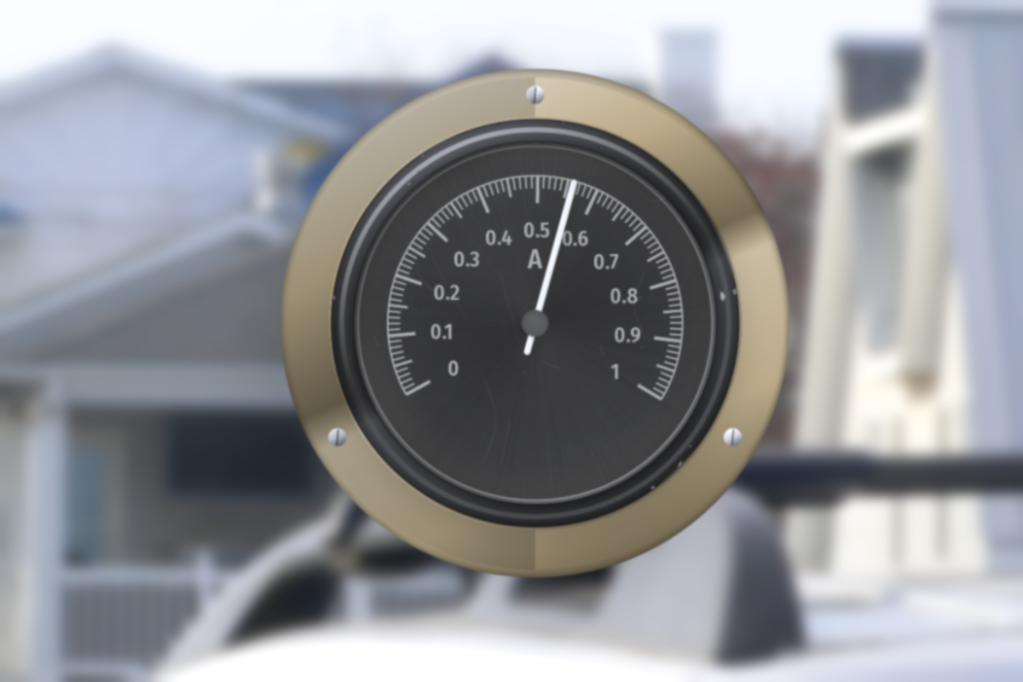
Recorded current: 0.56 A
